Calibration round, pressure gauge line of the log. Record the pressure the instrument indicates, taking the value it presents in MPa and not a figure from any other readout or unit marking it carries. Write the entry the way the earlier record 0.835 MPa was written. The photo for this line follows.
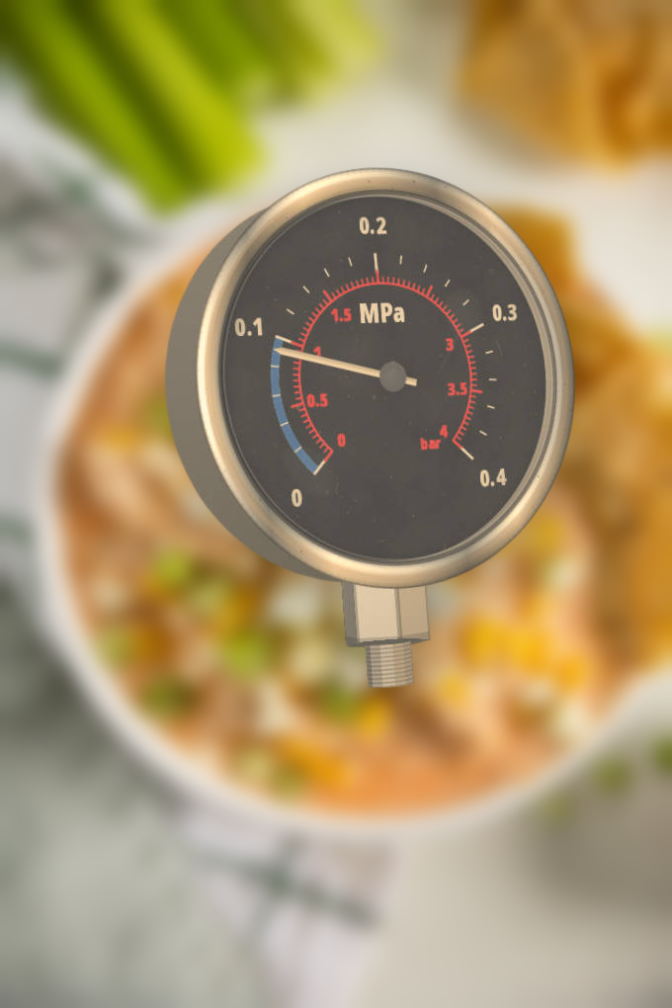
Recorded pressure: 0.09 MPa
